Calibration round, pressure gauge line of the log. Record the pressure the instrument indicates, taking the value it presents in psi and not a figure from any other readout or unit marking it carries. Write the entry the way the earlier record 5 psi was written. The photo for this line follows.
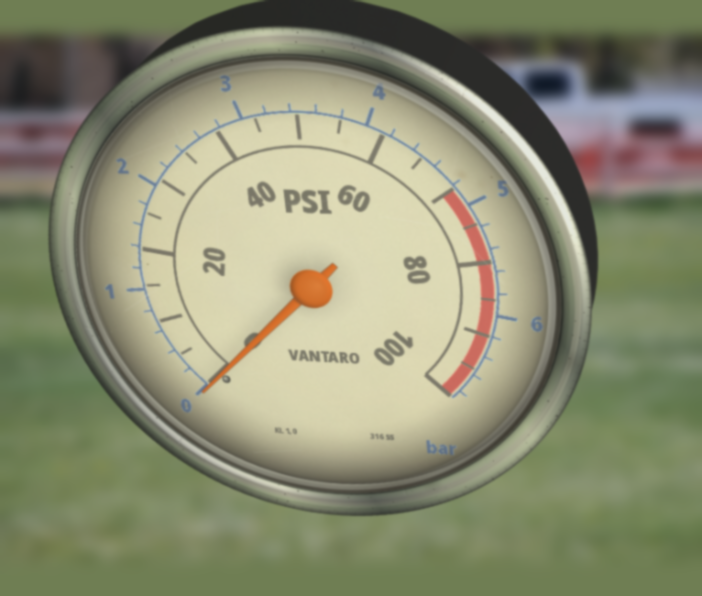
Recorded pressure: 0 psi
